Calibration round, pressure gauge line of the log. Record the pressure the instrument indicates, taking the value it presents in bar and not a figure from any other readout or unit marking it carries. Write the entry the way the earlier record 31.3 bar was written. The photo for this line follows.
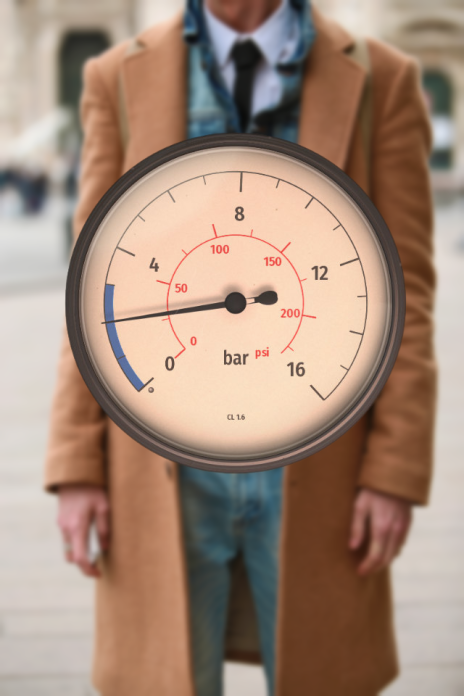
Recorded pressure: 2 bar
